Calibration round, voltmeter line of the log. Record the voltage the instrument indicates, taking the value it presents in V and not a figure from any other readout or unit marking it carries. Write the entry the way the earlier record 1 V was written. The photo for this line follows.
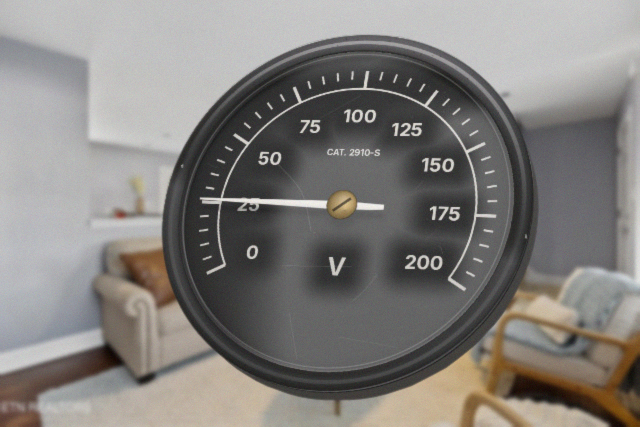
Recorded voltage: 25 V
